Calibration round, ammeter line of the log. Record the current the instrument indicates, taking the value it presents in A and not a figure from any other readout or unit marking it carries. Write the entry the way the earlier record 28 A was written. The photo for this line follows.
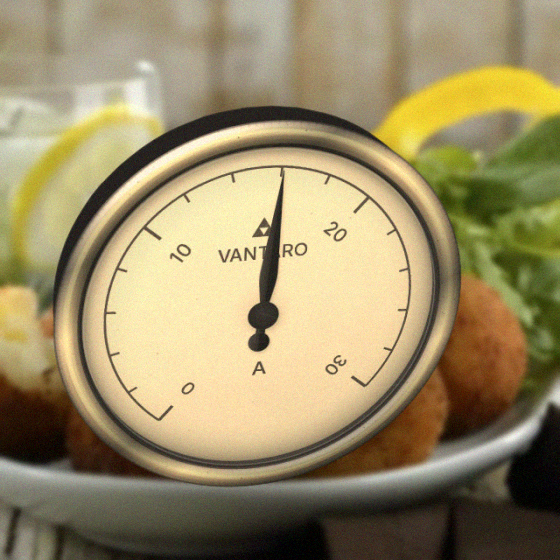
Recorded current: 16 A
